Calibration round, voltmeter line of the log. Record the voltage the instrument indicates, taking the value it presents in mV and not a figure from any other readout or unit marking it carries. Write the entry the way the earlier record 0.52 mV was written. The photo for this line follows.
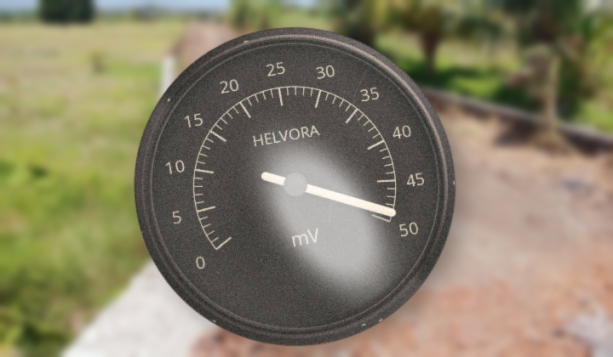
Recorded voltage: 49 mV
